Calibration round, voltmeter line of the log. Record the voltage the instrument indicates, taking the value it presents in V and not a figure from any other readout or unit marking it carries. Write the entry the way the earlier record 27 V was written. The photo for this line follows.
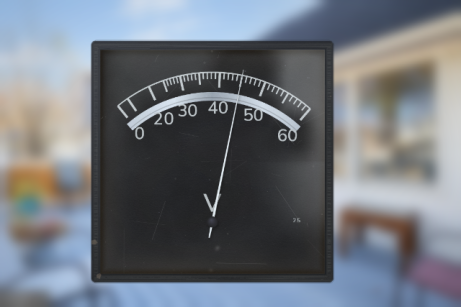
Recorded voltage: 45 V
